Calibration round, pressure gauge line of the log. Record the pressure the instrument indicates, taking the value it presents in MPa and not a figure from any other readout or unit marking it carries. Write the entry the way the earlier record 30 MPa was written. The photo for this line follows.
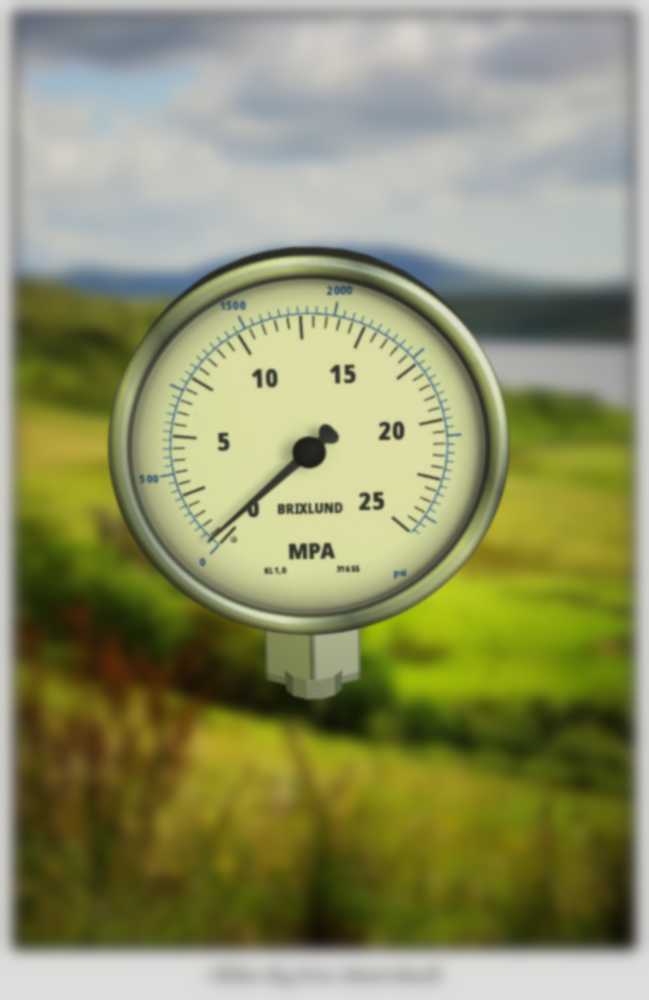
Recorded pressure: 0.5 MPa
